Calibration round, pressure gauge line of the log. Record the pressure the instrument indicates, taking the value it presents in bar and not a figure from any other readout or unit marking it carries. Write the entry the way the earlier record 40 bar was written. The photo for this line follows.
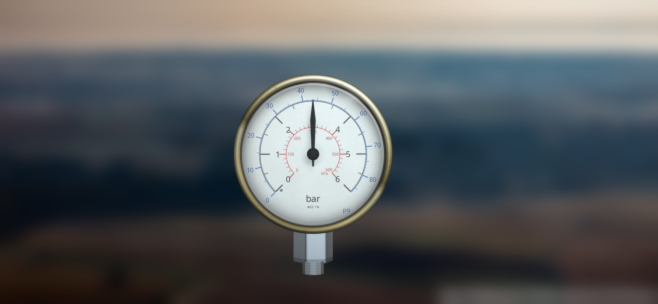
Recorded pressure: 3 bar
